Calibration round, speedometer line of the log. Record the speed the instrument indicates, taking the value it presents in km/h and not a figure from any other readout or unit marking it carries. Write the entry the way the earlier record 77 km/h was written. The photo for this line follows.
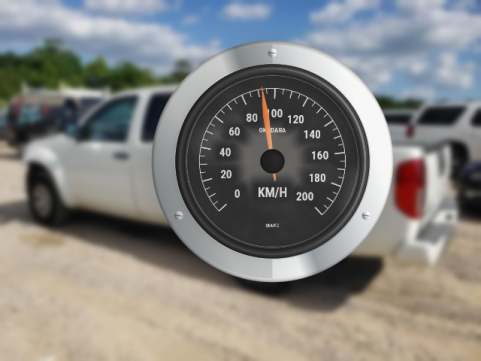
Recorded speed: 92.5 km/h
